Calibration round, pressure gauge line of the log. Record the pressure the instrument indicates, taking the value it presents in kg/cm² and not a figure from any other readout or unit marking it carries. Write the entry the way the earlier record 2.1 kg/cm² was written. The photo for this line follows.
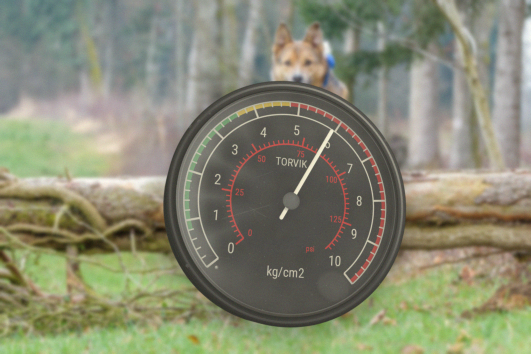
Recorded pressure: 5.9 kg/cm²
